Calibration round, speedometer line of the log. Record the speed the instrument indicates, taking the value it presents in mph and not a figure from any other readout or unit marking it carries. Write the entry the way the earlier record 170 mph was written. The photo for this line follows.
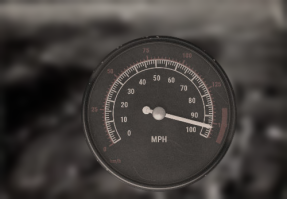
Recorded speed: 95 mph
